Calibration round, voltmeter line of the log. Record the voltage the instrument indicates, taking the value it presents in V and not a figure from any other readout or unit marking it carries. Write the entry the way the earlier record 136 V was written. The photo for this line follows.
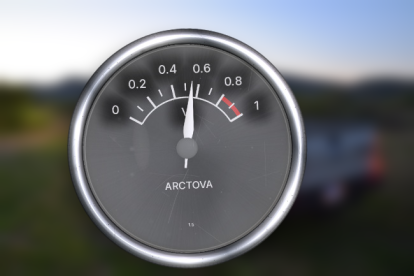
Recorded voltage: 0.55 V
